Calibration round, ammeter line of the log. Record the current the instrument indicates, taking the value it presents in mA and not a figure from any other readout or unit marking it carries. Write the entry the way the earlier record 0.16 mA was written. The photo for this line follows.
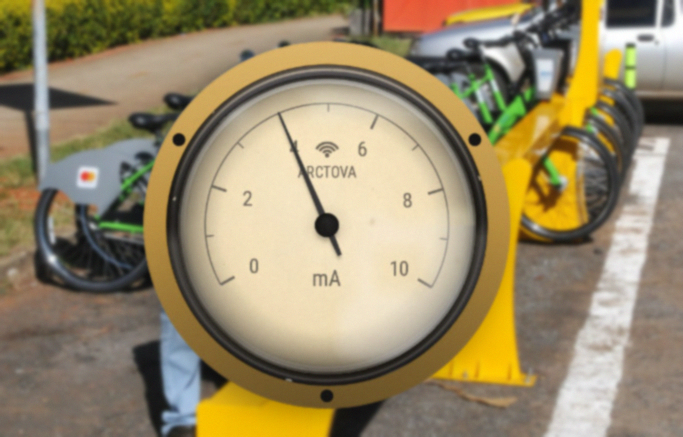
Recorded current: 4 mA
